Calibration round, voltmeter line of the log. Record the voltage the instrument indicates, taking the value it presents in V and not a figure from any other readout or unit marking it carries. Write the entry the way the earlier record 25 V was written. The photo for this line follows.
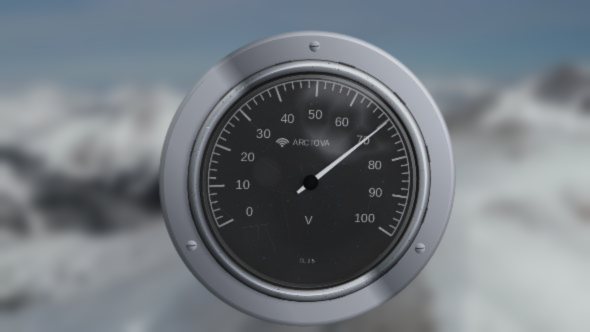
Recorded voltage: 70 V
